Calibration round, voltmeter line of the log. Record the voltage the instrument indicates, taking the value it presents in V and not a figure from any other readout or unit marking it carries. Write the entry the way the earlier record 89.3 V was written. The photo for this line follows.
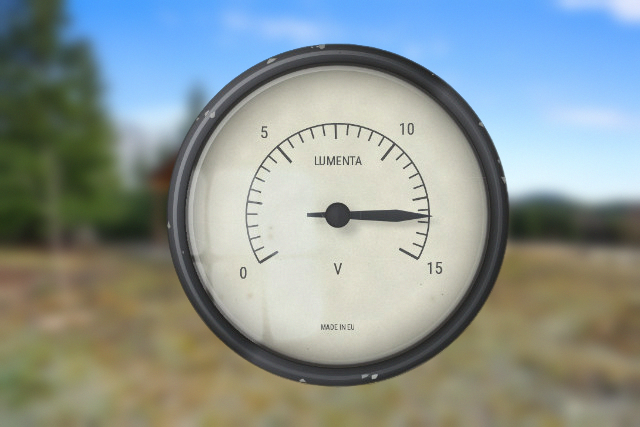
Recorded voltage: 13.25 V
